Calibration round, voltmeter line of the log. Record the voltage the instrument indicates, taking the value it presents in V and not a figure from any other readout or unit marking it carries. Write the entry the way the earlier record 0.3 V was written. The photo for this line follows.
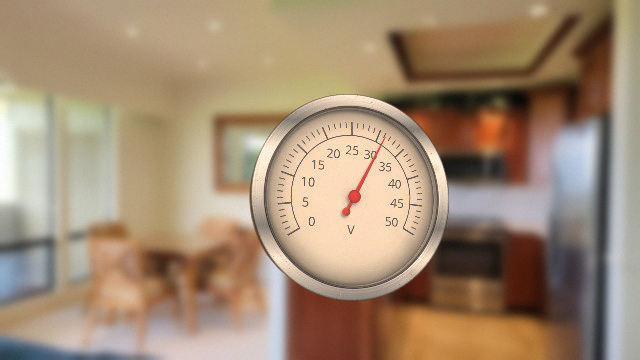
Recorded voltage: 31 V
